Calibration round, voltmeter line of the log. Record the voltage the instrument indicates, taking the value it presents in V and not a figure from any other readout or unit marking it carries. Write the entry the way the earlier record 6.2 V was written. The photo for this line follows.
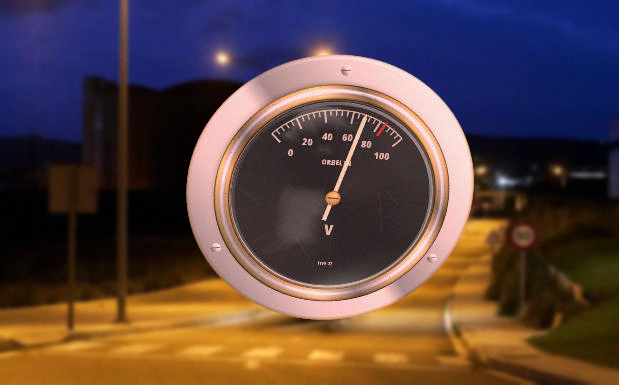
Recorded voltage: 68 V
